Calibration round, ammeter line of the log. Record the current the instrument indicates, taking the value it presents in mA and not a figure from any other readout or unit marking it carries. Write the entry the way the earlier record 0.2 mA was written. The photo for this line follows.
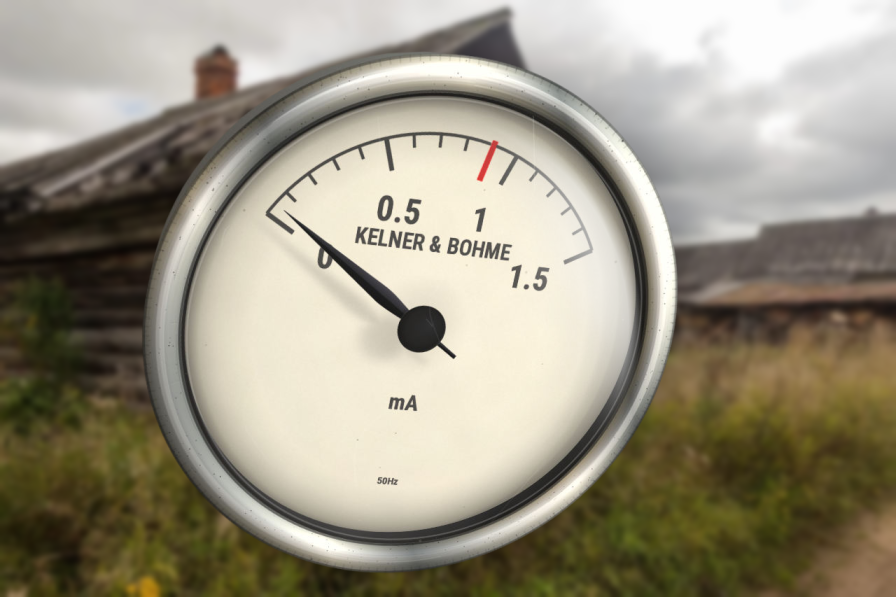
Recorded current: 0.05 mA
